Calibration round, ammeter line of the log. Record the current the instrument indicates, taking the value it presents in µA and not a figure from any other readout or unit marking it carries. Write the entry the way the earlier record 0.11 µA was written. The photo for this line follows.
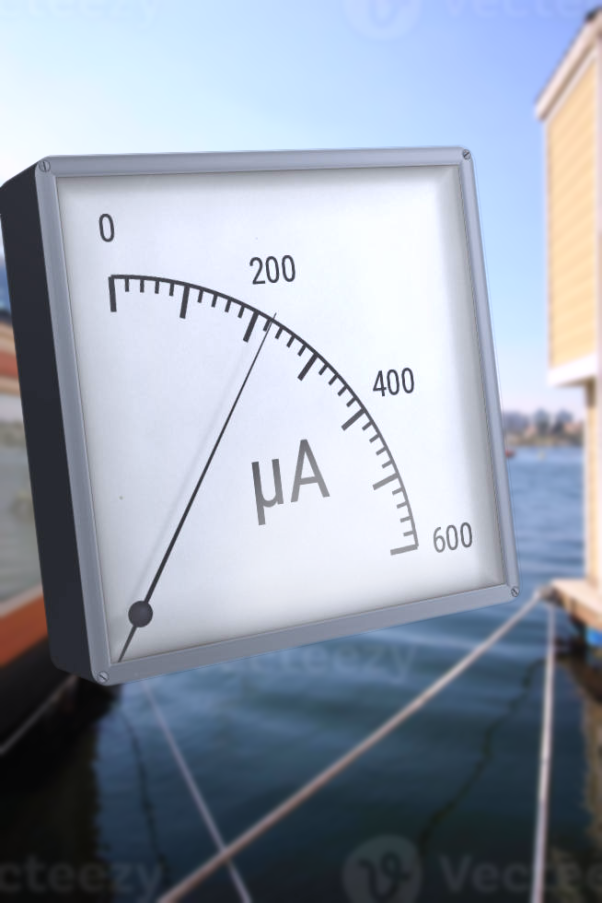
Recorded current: 220 µA
